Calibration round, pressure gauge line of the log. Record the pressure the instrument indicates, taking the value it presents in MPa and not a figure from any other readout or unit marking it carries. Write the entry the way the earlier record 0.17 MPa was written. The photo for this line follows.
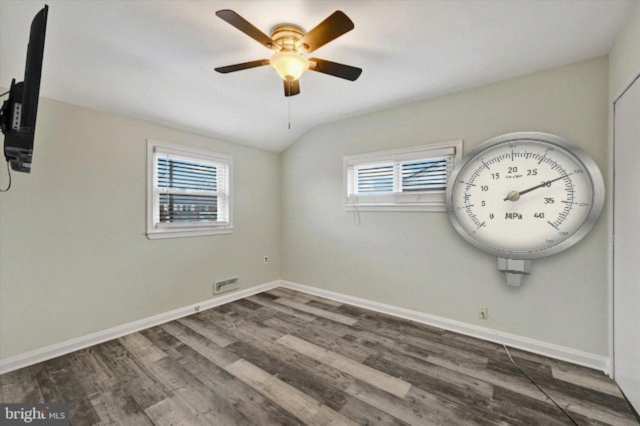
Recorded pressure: 30 MPa
